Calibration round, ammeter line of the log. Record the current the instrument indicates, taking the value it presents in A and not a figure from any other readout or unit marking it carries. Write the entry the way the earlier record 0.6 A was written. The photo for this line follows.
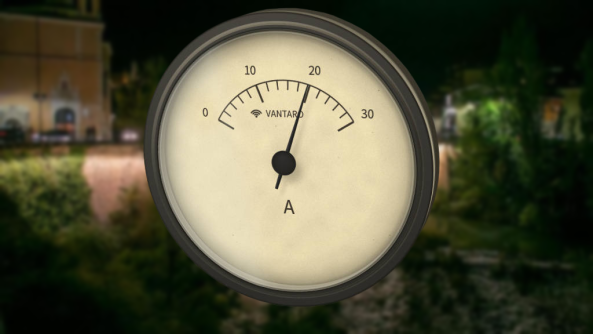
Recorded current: 20 A
